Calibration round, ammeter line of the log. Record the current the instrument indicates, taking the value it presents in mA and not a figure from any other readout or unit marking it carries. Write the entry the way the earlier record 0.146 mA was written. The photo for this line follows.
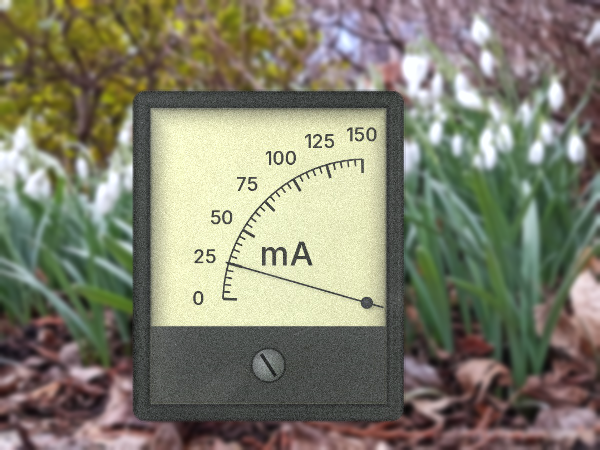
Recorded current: 25 mA
